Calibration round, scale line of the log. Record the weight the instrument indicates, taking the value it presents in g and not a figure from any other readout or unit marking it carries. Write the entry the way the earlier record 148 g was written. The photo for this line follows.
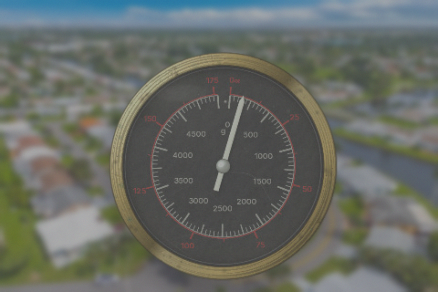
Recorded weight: 150 g
